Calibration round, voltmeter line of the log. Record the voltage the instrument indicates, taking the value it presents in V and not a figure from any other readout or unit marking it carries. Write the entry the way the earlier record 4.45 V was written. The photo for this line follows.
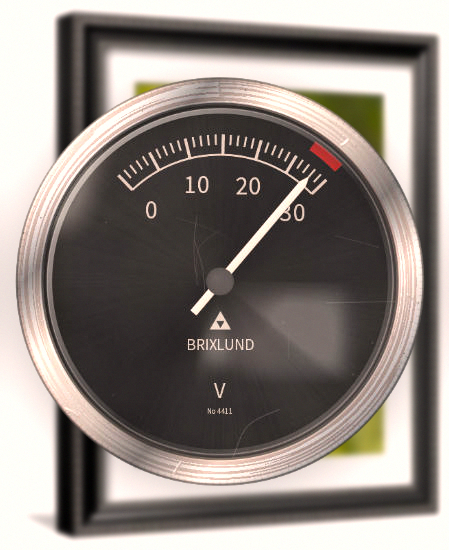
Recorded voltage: 28 V
